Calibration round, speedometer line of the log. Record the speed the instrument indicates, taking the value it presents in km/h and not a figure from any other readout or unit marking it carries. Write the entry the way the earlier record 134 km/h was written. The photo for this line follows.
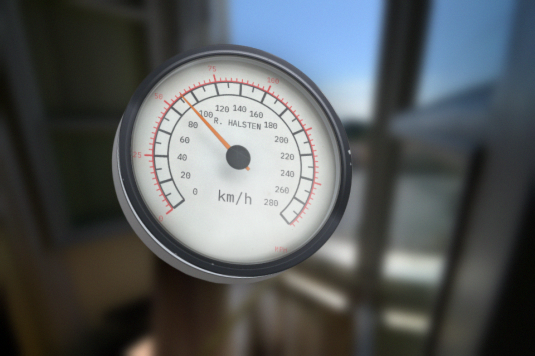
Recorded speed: 90 km/h
